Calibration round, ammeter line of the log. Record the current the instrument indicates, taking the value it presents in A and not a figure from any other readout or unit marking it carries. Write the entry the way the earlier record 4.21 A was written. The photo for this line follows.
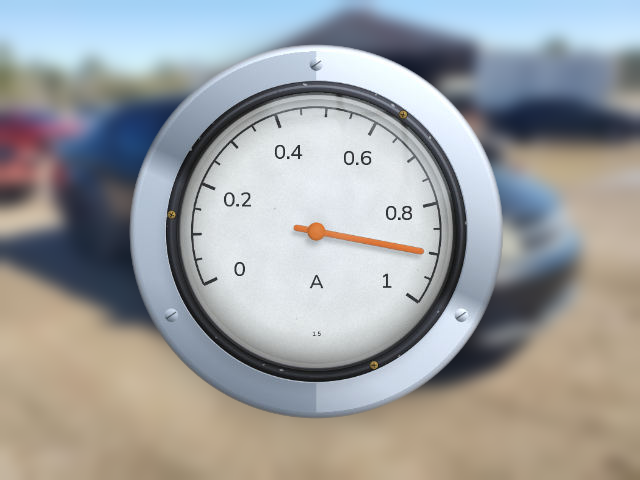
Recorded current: 0.9 A
